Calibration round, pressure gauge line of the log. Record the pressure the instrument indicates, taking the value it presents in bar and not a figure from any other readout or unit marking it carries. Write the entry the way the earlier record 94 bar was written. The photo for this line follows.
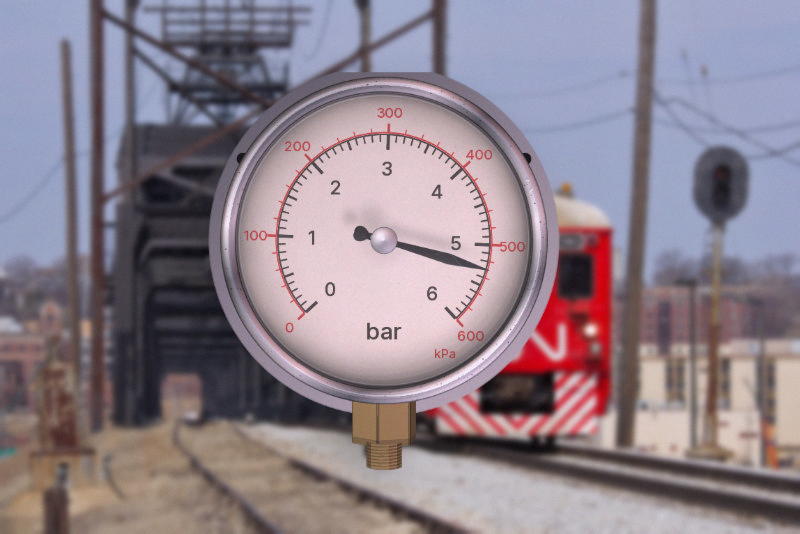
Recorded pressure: 5.3 bar
